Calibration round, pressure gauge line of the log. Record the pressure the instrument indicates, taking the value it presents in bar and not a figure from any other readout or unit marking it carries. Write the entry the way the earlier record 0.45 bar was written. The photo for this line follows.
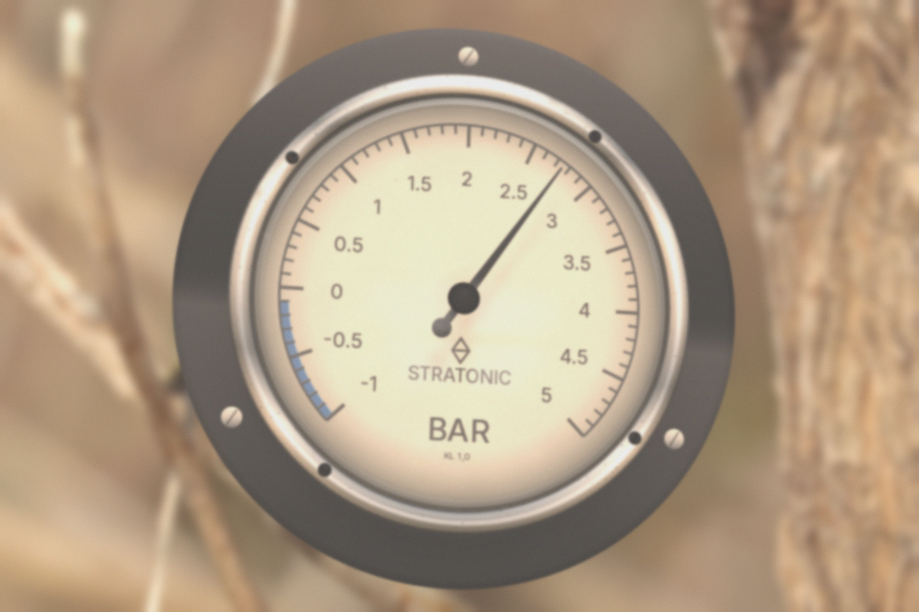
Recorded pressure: 2.75 bar
